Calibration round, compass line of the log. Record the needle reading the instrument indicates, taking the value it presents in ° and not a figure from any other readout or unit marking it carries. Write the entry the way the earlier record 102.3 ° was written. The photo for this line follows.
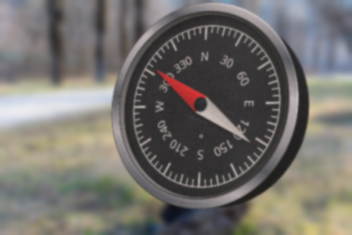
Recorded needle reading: 305 °
